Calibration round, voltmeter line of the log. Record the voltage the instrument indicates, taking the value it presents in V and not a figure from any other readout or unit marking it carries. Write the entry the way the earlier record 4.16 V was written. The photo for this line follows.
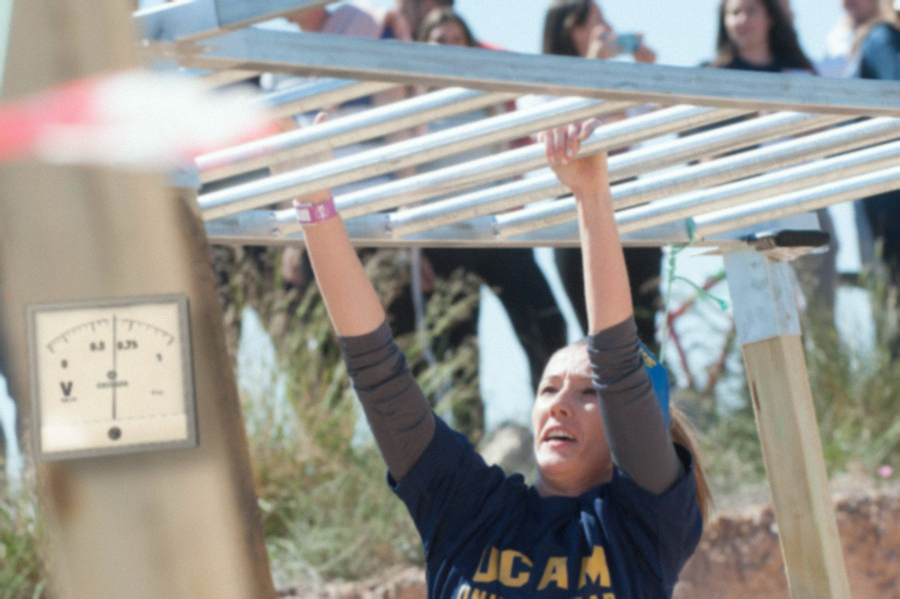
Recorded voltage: 0.65 V
